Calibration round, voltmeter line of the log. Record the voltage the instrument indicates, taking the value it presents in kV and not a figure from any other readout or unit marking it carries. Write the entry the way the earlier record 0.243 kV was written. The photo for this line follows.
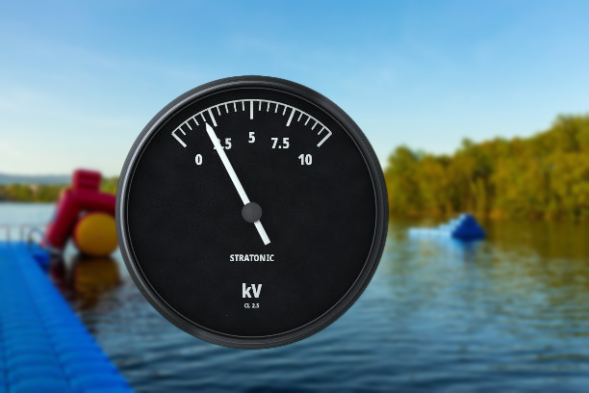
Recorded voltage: 2 kV
